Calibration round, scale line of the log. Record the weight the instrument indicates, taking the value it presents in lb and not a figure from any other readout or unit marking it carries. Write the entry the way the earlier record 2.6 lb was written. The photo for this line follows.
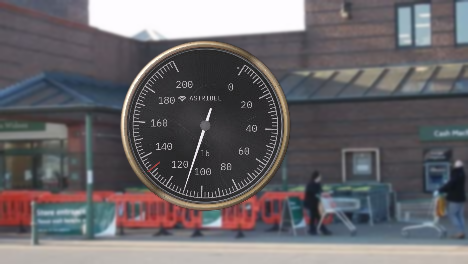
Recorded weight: 110 lb
